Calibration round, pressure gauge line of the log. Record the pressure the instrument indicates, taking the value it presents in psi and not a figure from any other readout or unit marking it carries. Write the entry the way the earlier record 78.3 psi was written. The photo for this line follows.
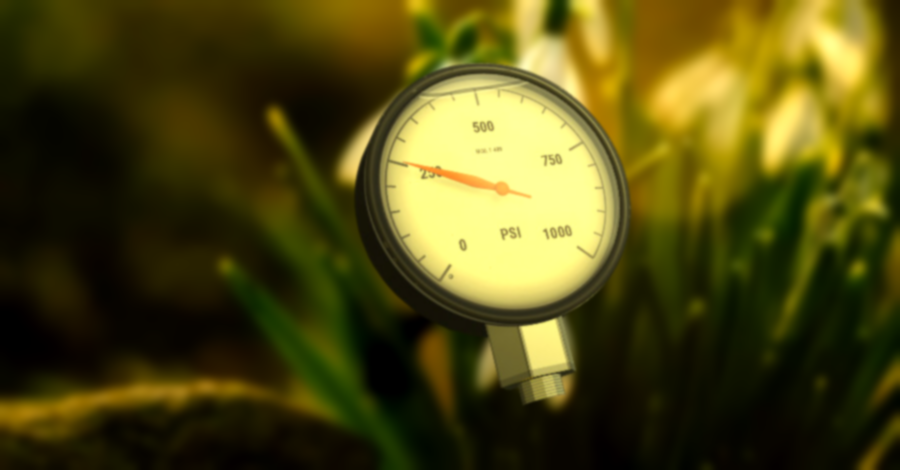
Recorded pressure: 250 psi
